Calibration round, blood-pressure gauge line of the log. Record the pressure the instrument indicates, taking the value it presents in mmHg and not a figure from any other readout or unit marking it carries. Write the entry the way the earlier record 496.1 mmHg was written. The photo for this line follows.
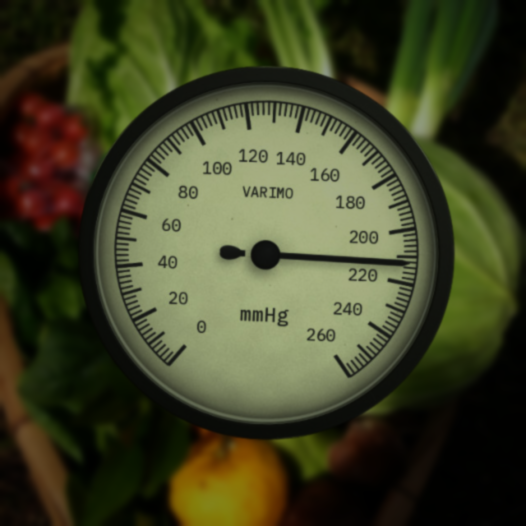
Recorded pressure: 212 mmHg
